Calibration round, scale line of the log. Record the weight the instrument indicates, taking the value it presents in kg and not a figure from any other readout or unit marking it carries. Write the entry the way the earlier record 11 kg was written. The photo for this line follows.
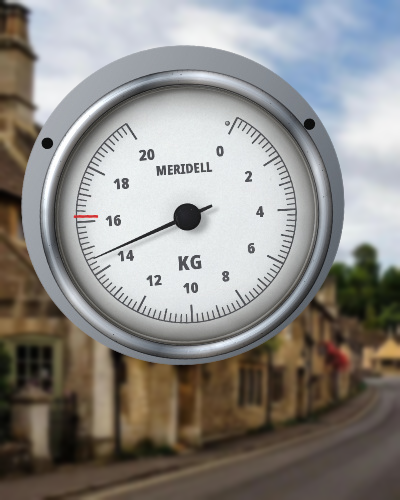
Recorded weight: 14.6 kg
